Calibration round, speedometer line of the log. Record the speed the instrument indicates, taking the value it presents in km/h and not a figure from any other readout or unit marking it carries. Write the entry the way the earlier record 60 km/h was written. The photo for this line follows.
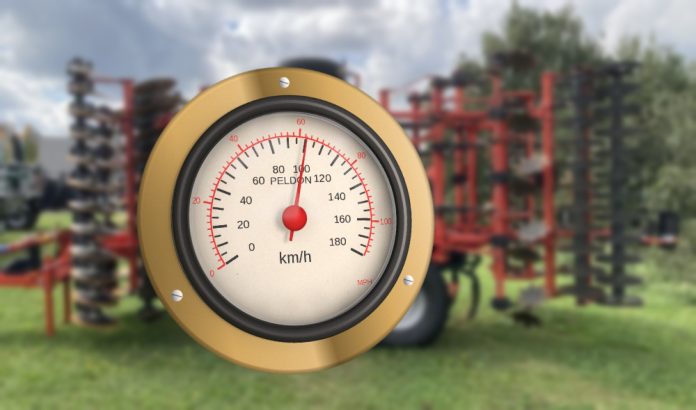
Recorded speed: 100 km/h
